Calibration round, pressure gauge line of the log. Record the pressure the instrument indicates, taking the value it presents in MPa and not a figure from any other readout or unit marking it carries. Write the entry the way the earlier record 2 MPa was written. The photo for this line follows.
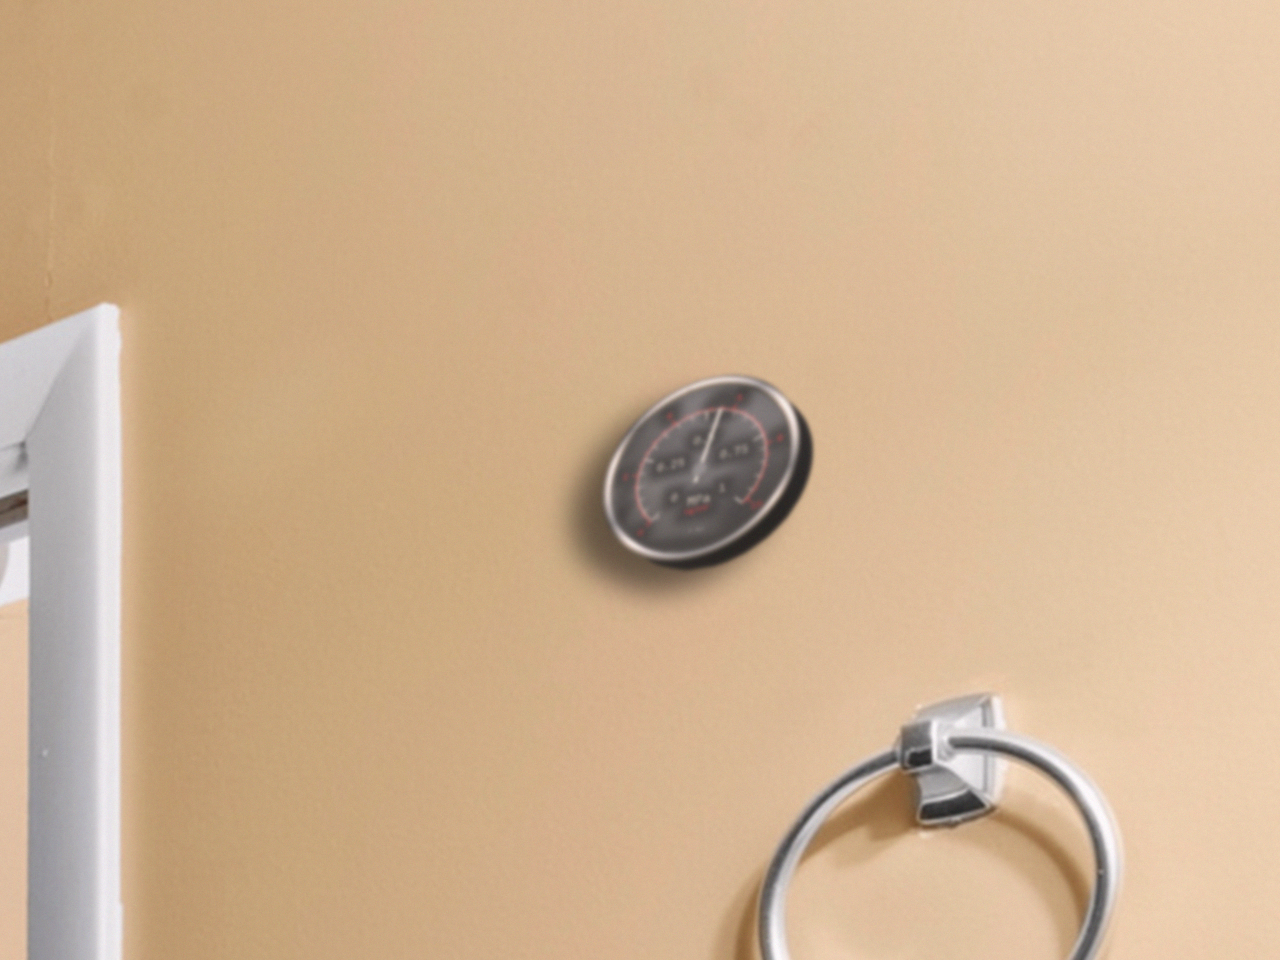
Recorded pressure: 0.55 MPa
